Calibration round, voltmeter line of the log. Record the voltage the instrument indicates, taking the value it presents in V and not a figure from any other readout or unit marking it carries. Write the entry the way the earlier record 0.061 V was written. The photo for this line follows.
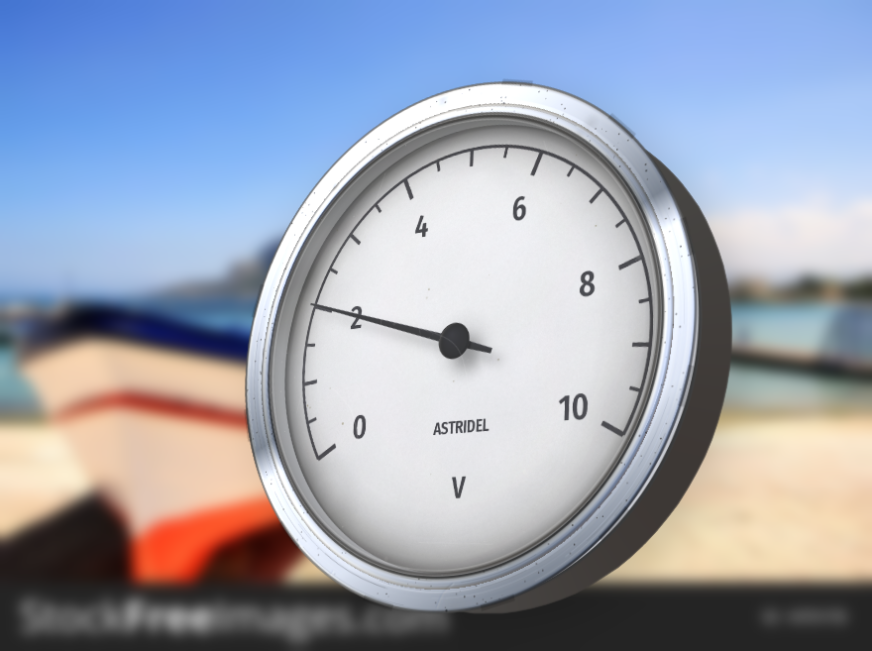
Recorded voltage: 2 V
